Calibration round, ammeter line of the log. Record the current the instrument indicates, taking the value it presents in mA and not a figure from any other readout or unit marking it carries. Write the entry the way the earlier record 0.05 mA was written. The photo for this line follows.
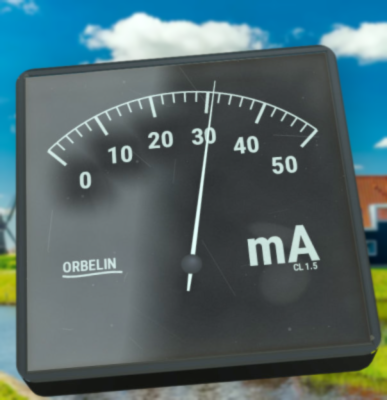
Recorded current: 31 mA
